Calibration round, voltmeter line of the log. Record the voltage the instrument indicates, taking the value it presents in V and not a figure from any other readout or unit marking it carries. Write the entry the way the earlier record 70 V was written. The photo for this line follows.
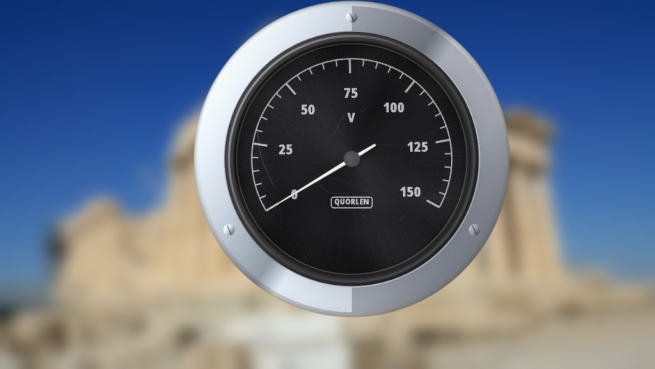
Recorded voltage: 0 V
